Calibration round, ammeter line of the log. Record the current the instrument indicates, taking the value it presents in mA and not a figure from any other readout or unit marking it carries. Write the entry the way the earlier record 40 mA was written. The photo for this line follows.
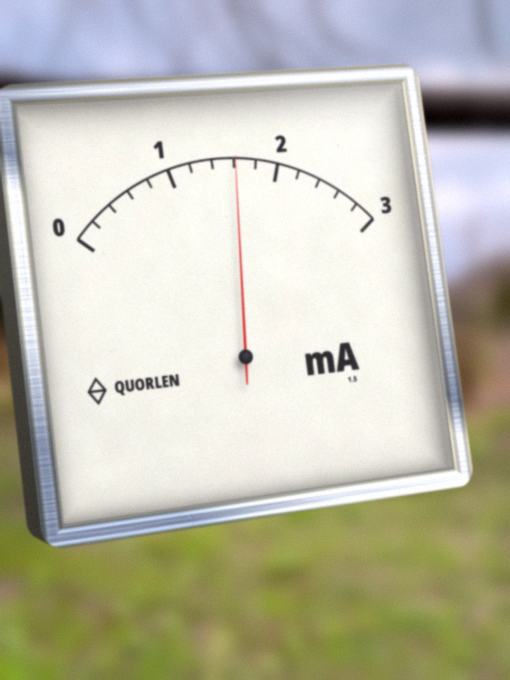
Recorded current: 1.6 mA
